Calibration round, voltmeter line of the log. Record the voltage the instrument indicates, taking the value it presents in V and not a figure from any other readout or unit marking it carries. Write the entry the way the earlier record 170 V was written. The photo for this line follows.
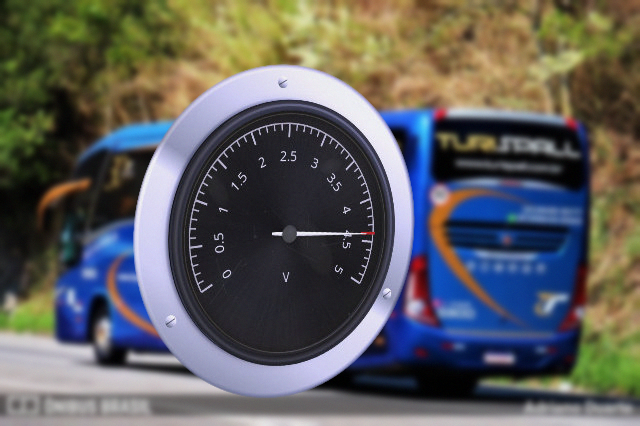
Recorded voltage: 4.4 V
